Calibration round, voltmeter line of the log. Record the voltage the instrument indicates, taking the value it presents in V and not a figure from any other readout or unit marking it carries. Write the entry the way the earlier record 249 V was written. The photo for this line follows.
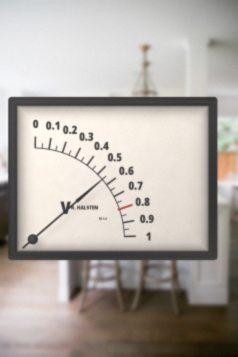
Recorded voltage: 0.55 V
